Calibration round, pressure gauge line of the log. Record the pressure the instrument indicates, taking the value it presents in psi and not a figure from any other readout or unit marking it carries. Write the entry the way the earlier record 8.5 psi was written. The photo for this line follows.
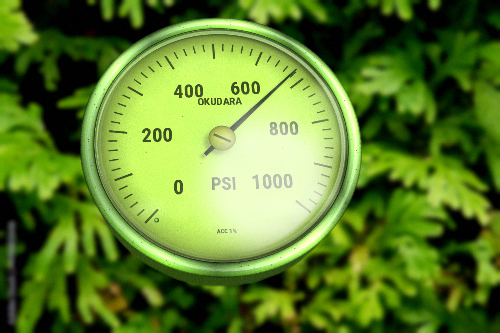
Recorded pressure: 680 psi
